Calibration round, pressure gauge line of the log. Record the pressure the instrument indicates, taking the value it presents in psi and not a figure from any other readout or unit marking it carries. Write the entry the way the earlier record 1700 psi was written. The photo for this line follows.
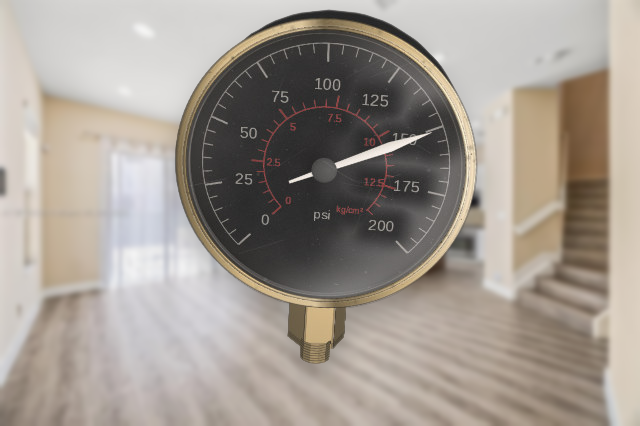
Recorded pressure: 150 psi
